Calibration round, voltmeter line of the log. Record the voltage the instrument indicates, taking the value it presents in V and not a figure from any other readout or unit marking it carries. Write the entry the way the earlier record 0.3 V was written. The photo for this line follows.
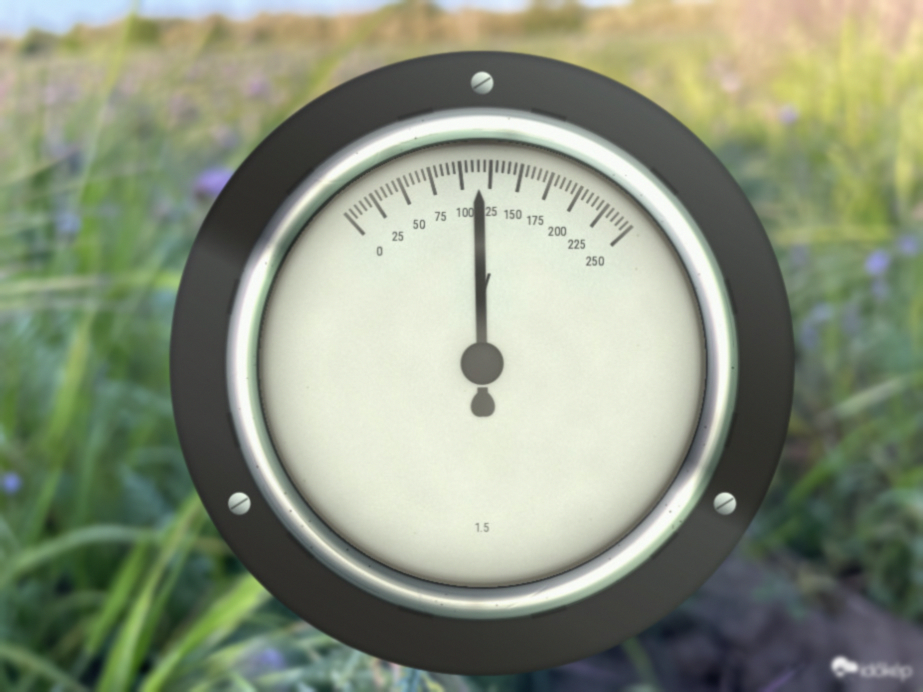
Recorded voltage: 115 V
